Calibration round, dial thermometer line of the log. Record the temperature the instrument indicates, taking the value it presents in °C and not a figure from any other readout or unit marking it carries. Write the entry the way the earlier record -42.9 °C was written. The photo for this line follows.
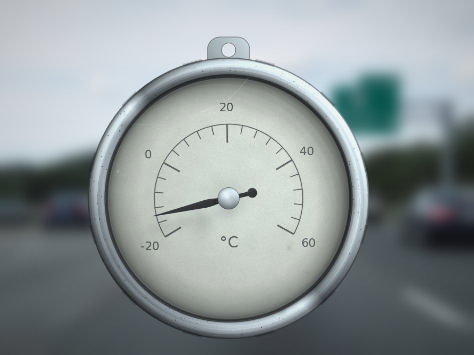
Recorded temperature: -14 °C
